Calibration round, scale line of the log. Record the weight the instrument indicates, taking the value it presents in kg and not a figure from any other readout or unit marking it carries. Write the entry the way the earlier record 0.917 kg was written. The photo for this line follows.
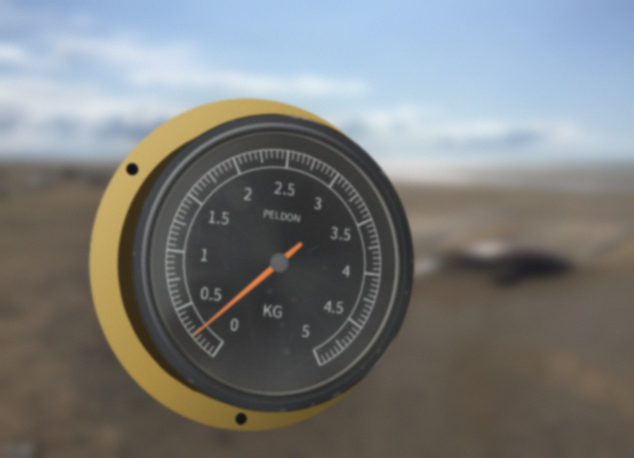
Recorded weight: 0.25 kg
